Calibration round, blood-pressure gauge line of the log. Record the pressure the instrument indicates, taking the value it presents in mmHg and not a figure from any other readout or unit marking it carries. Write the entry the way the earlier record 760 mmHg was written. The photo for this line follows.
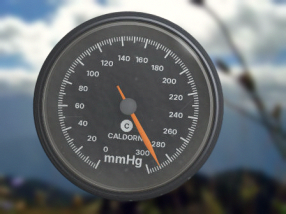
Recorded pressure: 290 mmHg
